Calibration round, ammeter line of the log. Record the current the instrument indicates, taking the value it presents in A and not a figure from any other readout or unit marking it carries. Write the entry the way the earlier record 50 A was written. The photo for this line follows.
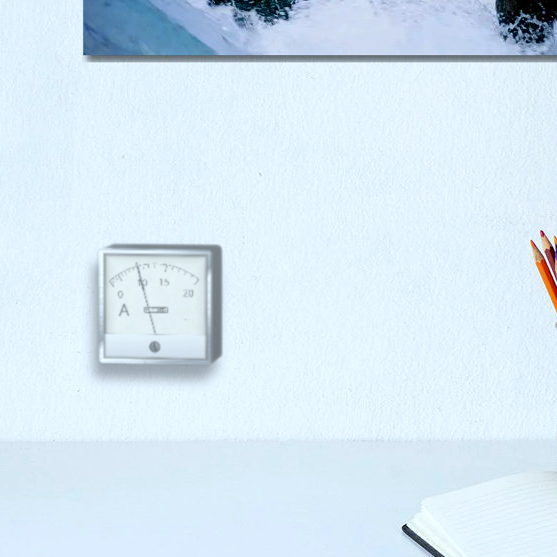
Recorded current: 10 A
